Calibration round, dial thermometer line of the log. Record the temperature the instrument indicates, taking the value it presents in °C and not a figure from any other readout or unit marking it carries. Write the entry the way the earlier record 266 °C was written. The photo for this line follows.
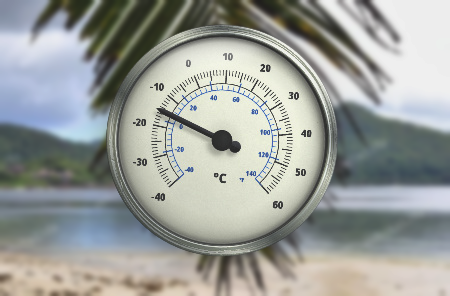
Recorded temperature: -15 °C
